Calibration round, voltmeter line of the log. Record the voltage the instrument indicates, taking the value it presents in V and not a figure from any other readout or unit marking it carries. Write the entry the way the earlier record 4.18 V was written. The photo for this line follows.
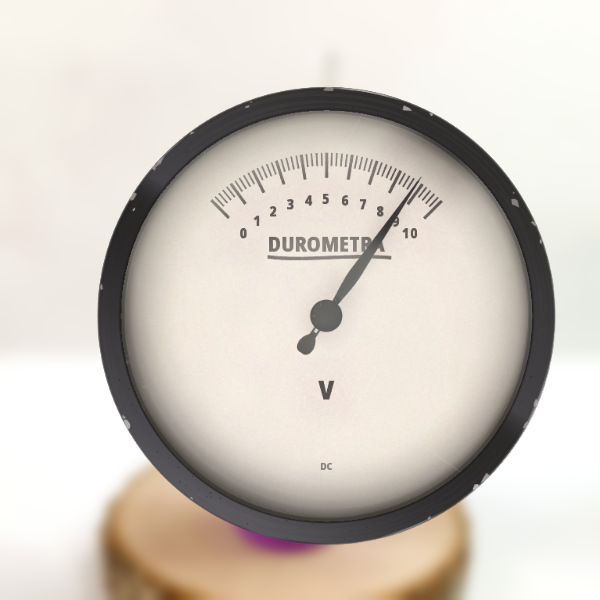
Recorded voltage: 8.8 V
